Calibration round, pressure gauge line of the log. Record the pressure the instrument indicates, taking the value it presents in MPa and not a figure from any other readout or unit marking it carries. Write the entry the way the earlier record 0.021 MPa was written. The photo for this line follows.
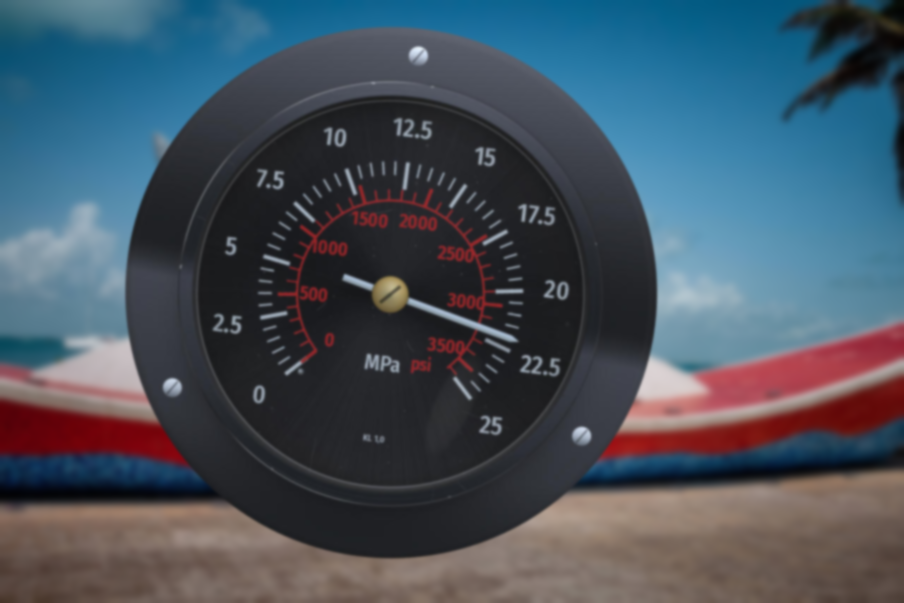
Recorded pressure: 22 MPa
